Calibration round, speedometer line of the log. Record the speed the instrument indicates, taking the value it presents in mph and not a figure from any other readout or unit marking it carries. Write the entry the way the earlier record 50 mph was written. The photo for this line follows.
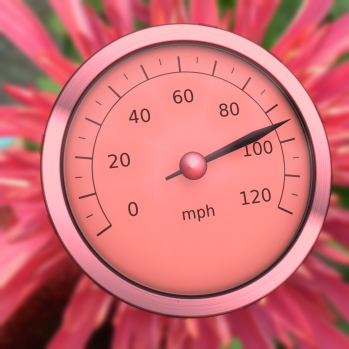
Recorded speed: 95 mph
